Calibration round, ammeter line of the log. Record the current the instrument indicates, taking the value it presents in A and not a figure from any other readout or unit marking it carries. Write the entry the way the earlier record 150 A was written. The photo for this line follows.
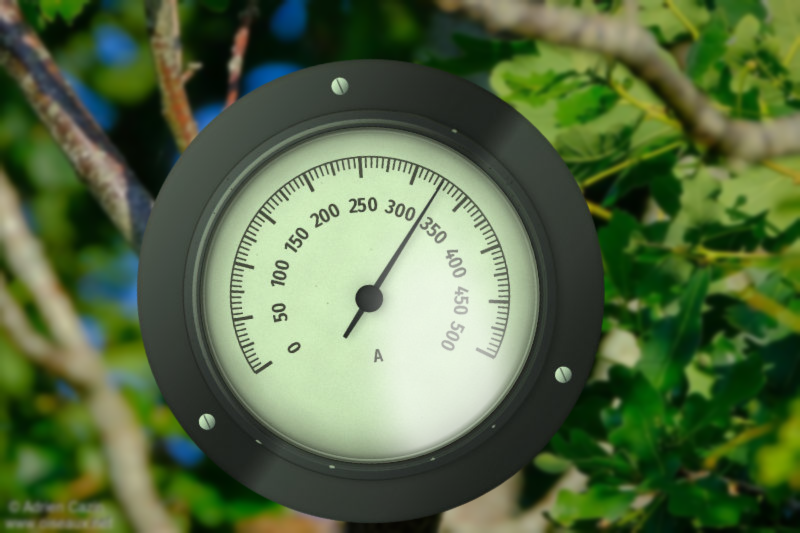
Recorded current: 325 A
